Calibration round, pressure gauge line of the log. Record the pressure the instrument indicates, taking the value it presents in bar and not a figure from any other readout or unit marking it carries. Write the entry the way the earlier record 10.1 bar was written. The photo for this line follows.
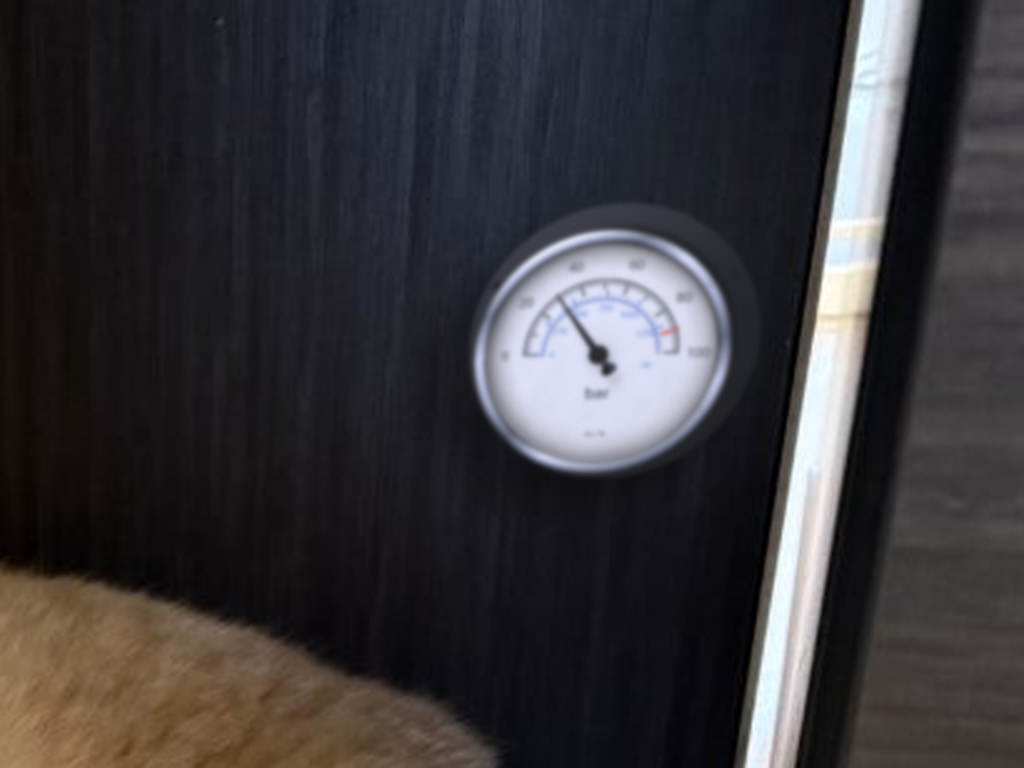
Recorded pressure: 30 bar
